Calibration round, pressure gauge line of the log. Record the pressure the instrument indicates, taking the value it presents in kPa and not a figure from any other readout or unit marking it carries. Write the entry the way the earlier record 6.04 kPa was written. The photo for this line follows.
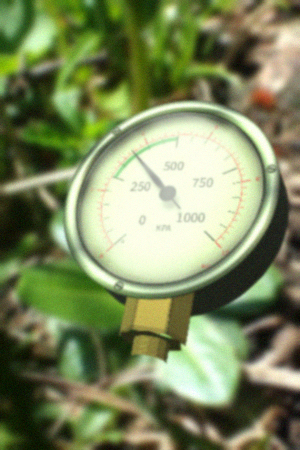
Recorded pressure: 350 kPa
